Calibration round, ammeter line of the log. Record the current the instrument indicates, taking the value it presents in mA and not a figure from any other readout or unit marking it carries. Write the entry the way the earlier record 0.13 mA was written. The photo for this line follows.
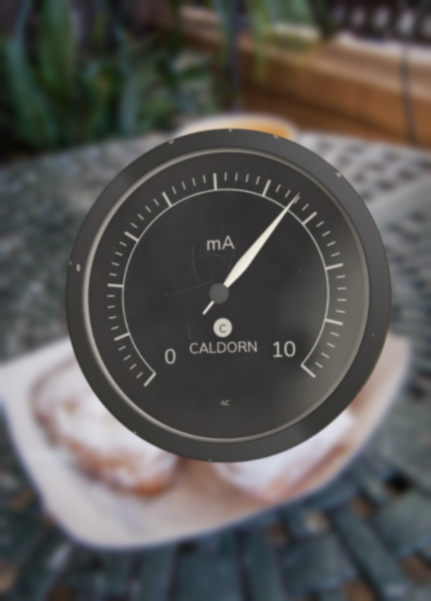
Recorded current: 6.6 mA
